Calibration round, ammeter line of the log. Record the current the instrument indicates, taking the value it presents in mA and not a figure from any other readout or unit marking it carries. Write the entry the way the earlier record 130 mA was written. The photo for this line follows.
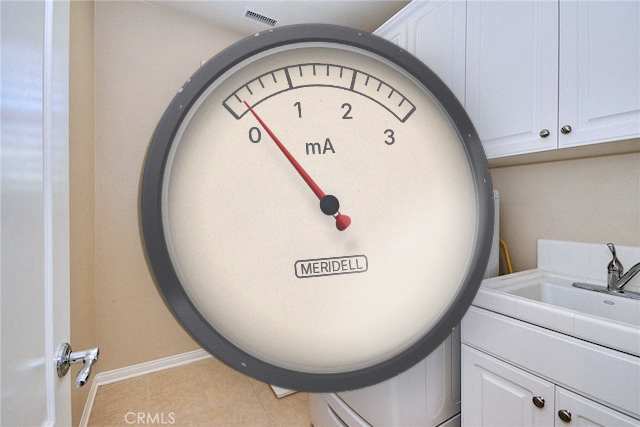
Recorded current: 0.2 mA
